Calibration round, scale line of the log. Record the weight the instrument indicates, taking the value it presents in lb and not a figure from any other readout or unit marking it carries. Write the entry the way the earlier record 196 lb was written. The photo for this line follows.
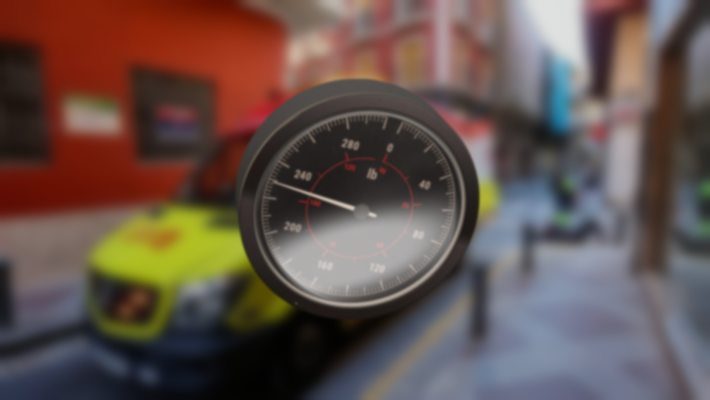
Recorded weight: 230 lb
